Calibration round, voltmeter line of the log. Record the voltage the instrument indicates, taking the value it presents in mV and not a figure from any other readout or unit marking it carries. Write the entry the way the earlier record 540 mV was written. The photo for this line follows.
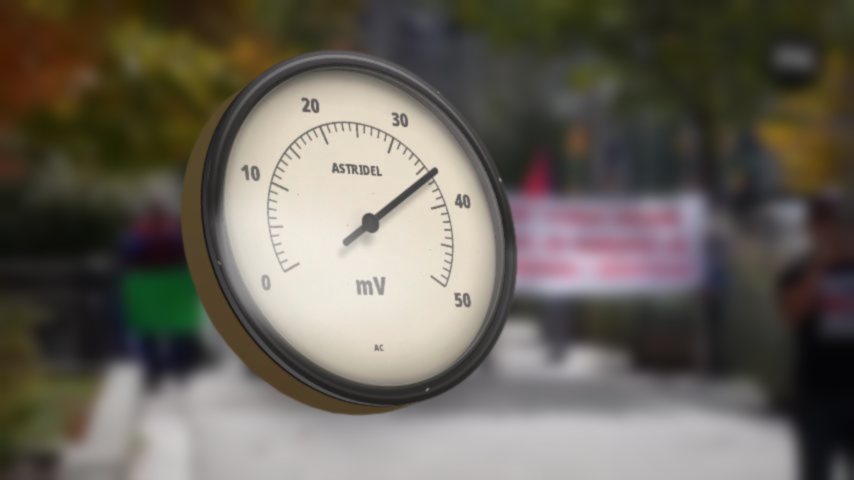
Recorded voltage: 36 mV
